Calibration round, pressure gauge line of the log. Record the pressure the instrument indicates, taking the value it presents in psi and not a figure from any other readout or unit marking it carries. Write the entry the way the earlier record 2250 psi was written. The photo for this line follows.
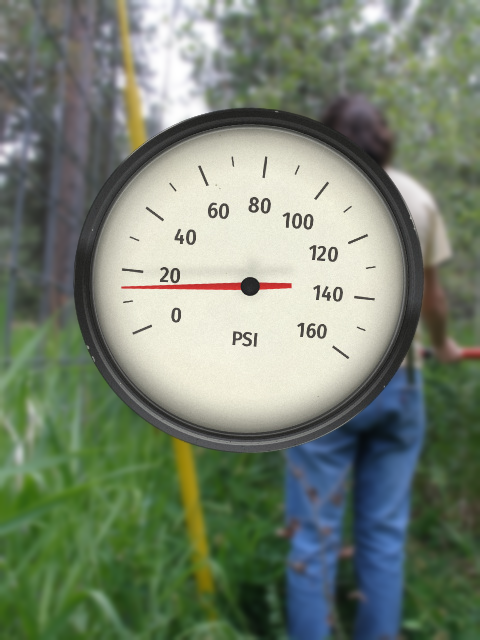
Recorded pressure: 15 psi
